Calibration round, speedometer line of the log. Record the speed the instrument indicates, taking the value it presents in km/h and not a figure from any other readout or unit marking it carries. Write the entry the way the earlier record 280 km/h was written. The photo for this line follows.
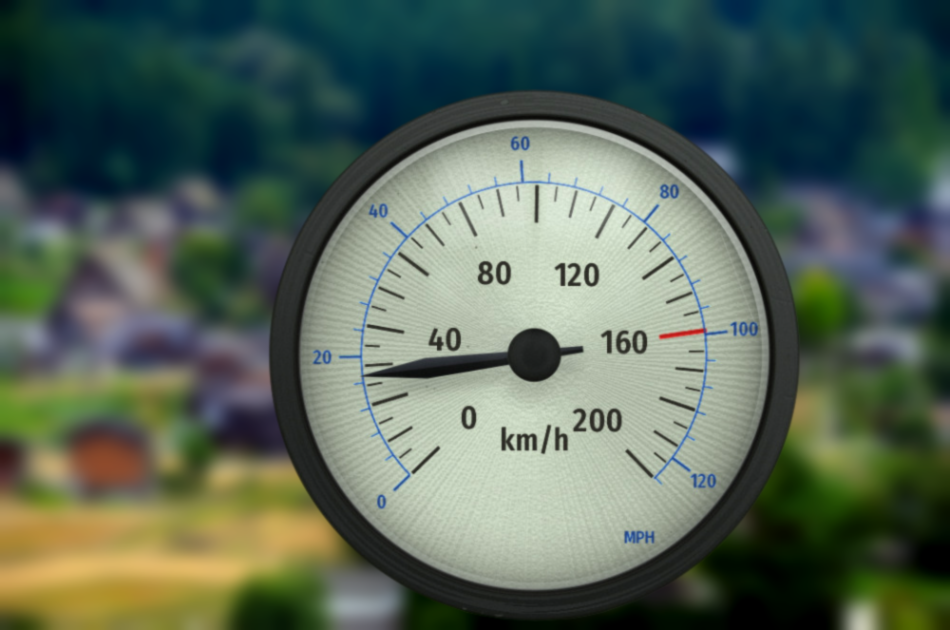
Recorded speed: 27.5 km/h
